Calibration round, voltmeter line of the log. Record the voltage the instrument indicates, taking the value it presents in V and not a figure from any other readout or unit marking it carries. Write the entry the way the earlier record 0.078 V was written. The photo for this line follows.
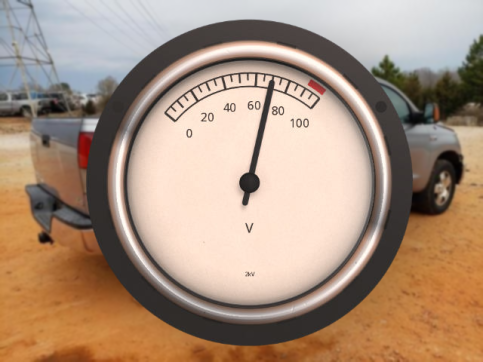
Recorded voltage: 70 V
